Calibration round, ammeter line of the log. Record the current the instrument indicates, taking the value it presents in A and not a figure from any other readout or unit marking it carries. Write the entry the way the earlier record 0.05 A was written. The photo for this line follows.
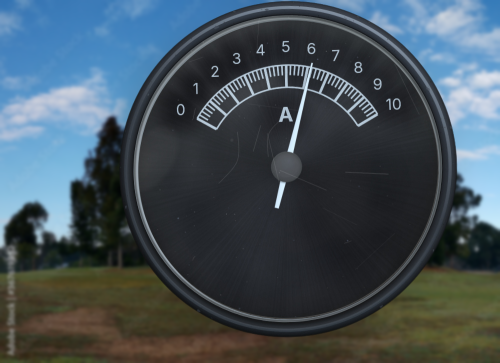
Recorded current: 6.2 A
